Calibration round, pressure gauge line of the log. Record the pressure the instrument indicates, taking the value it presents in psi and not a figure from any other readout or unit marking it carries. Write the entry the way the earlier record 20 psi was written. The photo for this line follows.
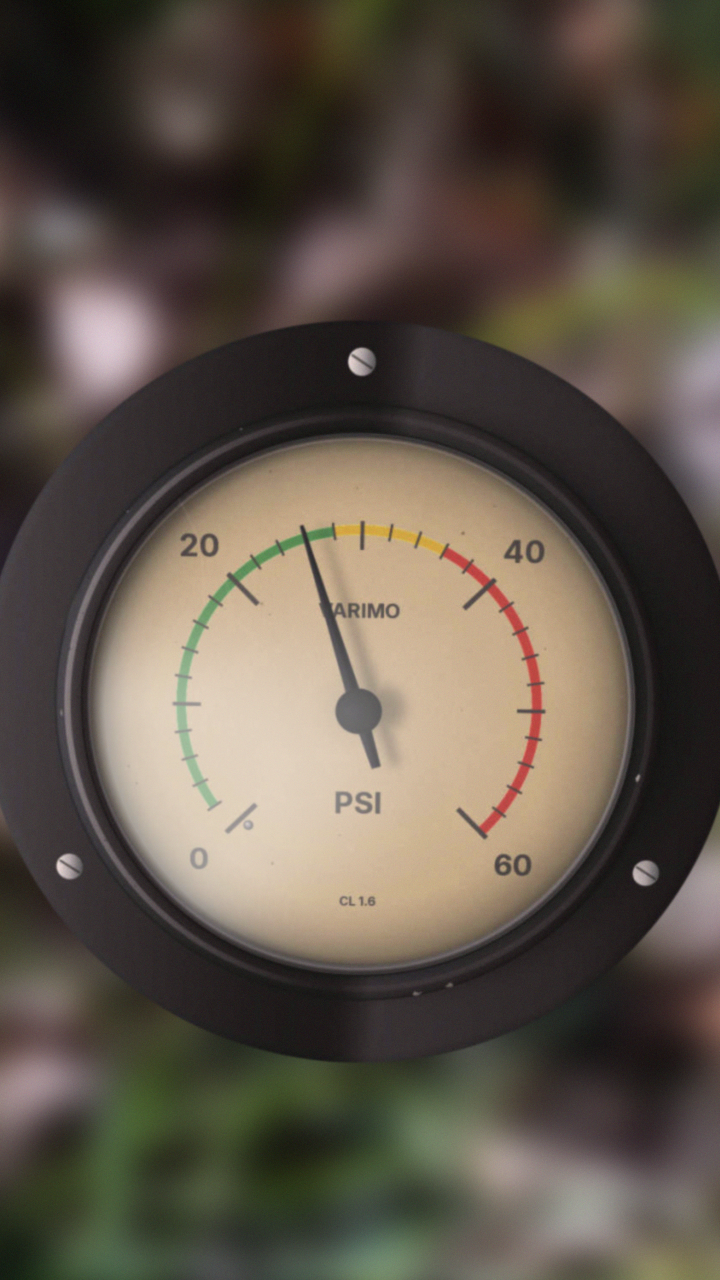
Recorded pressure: 26 psi
